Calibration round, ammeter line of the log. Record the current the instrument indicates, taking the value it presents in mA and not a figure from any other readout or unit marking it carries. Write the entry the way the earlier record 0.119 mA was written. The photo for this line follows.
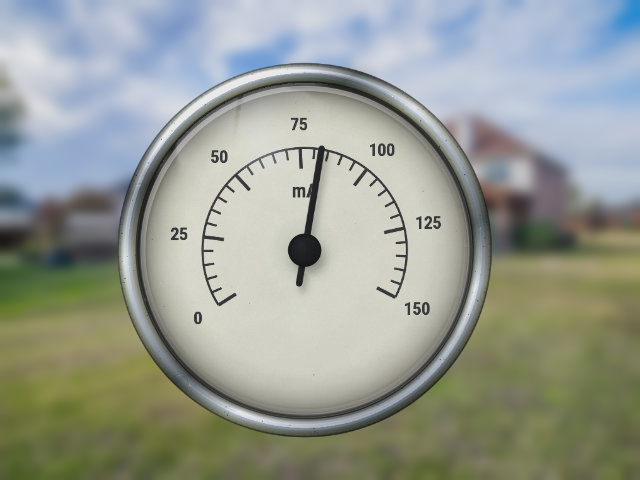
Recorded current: 82.5 mA
